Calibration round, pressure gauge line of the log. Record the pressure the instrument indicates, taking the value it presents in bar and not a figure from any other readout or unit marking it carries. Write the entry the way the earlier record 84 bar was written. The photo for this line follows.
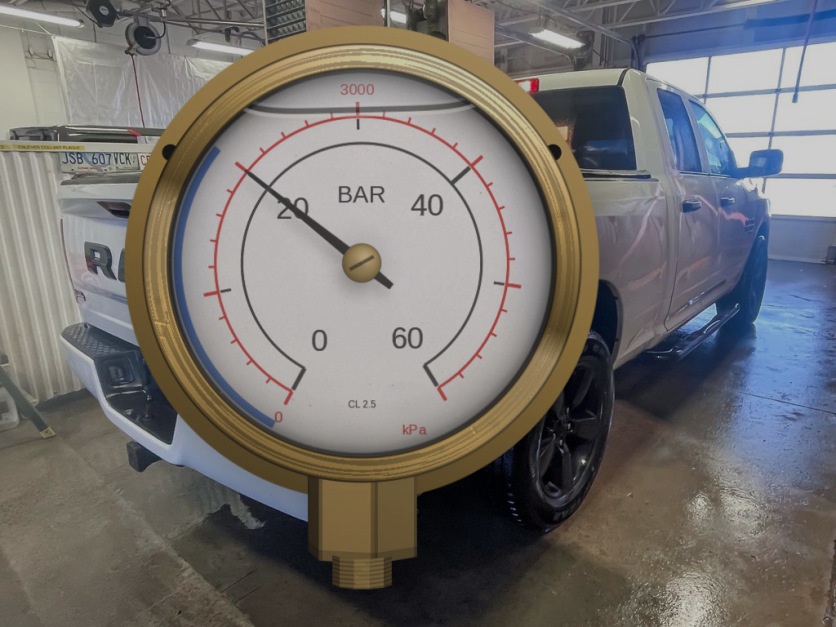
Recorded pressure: 20 bar
